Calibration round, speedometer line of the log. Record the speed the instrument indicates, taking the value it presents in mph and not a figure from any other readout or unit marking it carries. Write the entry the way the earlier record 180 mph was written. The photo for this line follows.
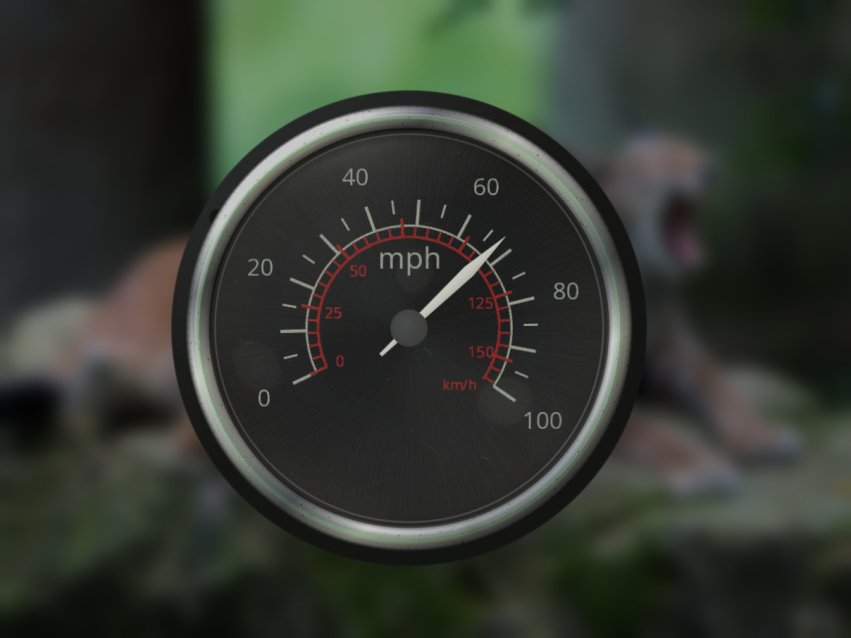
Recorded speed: 67.5 mph
